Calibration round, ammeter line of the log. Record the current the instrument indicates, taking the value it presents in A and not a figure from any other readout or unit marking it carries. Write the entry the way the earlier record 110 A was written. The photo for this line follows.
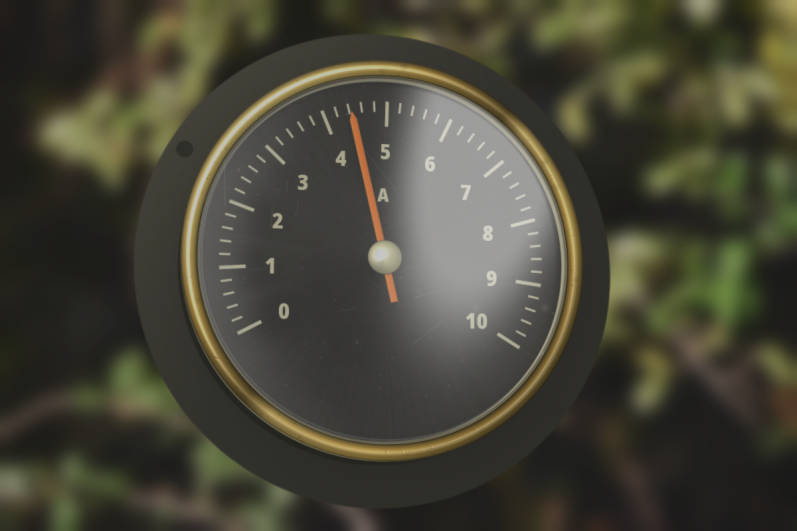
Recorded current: 4.4 A
